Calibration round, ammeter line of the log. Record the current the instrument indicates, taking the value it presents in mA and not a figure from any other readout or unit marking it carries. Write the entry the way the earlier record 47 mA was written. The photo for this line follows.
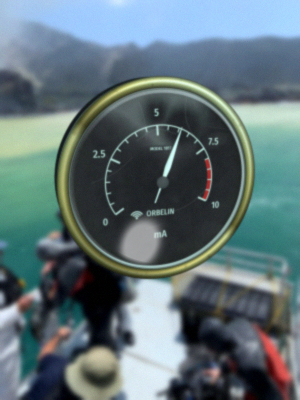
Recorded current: 6 mA
